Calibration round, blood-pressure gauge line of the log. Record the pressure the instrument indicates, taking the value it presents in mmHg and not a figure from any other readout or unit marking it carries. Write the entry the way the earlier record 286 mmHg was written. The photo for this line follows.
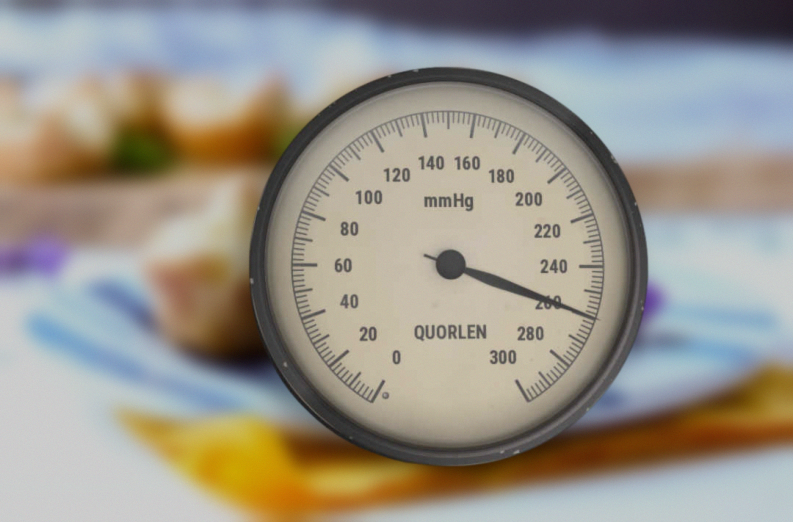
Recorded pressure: 260 mmHg
